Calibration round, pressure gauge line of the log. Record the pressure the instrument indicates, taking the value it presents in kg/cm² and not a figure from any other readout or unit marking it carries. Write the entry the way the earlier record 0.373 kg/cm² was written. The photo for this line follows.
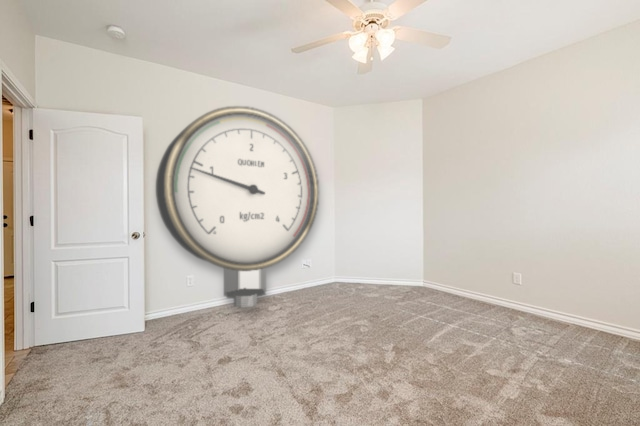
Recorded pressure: 0.9 kg/cm²
